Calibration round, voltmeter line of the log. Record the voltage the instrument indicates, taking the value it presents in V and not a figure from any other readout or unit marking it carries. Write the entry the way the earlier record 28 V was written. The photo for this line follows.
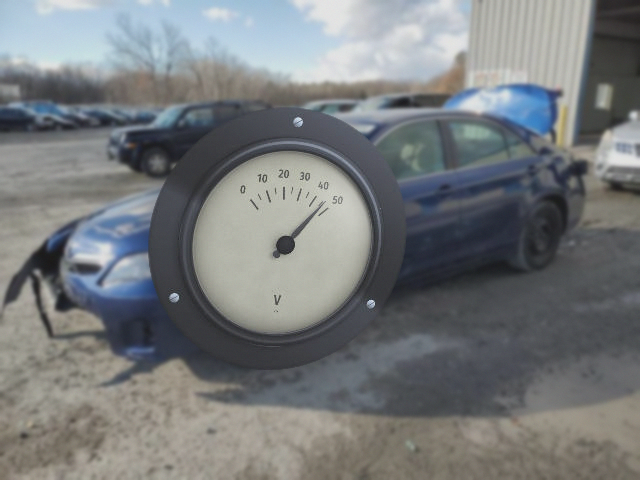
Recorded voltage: 45 V
